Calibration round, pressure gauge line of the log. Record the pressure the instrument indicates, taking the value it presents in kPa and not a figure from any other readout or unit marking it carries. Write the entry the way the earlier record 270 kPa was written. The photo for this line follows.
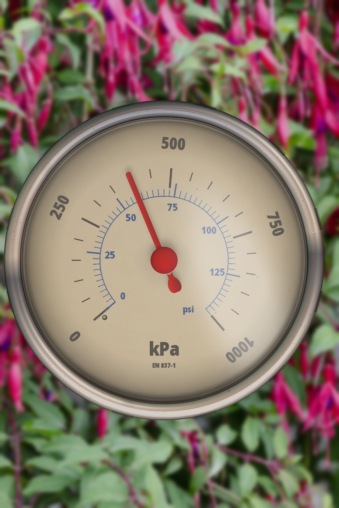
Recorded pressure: 400 kPa
